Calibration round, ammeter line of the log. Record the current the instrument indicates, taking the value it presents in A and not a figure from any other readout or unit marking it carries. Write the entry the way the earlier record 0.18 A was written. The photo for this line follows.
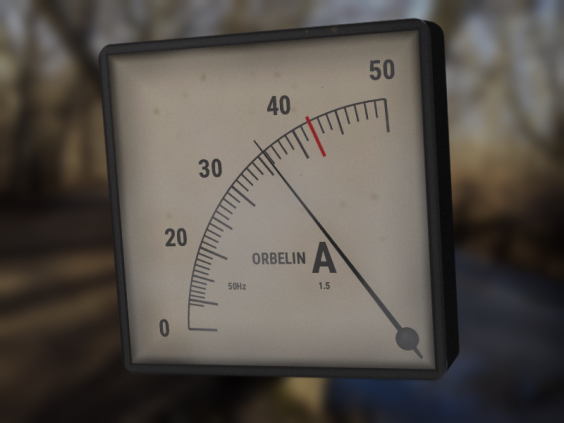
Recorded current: 36 A
